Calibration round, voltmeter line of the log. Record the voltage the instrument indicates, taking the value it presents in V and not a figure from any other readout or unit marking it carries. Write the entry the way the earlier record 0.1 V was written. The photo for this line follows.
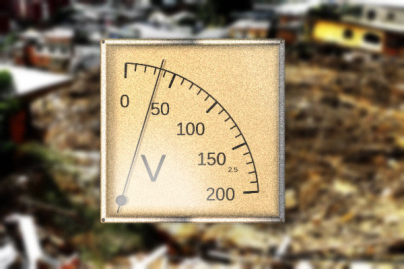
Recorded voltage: 35 V
